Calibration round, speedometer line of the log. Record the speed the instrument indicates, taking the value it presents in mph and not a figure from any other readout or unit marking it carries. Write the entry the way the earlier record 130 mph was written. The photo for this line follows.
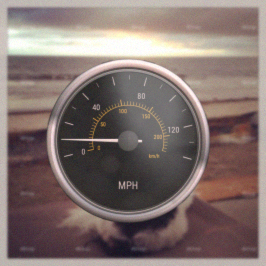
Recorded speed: 10 mph
